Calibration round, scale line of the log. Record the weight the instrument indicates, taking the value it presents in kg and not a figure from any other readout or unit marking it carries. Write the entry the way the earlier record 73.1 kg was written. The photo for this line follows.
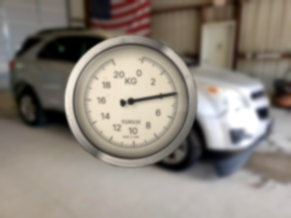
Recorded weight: 4 kg
